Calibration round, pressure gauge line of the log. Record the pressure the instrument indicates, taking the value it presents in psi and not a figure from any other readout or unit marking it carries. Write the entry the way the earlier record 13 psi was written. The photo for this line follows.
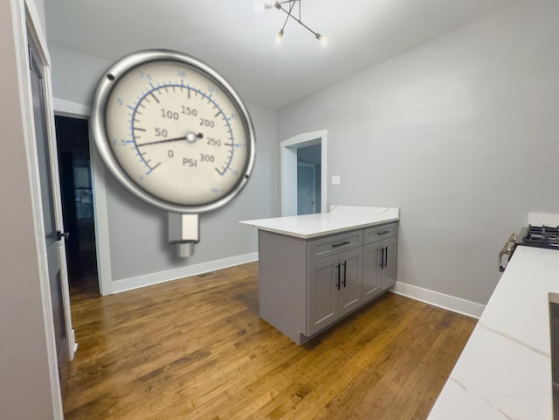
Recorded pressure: 30 psi
